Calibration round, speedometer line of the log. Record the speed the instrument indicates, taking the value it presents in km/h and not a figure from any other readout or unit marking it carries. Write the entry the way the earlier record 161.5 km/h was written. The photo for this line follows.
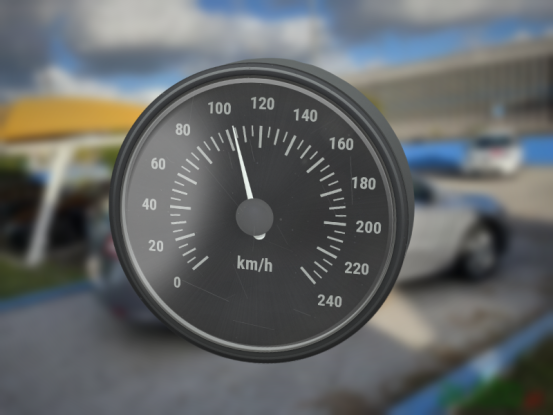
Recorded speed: 105 km/h
